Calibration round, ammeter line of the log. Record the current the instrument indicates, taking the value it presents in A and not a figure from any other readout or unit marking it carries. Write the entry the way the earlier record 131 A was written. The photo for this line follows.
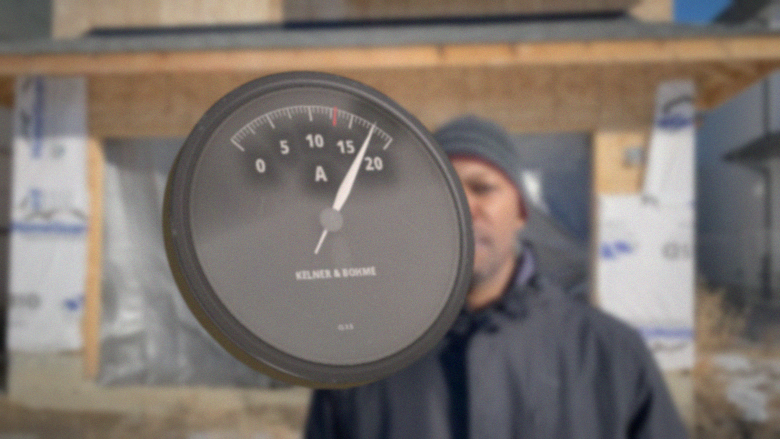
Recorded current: 17.5 A
